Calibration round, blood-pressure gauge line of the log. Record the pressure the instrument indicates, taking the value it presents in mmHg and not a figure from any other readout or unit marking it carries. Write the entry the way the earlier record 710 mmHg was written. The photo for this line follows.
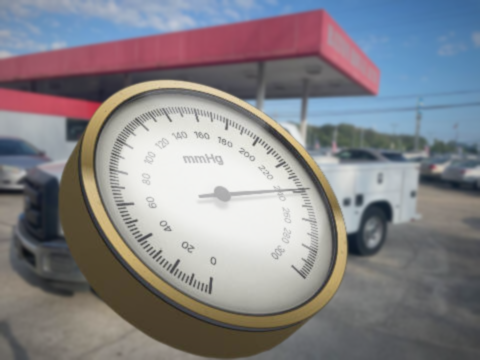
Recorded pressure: 240 mmHg
